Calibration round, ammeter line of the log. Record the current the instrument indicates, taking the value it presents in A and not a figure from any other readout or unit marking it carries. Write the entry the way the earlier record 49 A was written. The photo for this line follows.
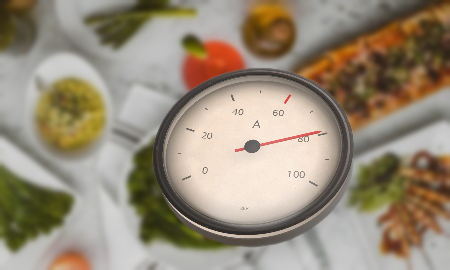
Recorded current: 80 A
